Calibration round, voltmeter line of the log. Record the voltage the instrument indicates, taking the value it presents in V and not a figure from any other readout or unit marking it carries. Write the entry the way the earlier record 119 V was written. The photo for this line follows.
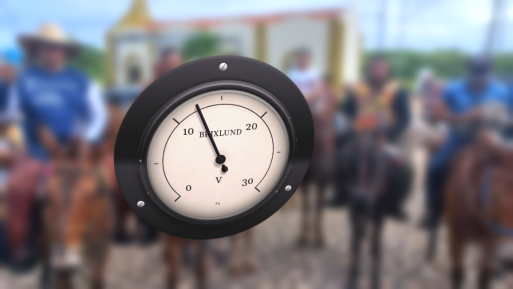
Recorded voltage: 12.5 V
